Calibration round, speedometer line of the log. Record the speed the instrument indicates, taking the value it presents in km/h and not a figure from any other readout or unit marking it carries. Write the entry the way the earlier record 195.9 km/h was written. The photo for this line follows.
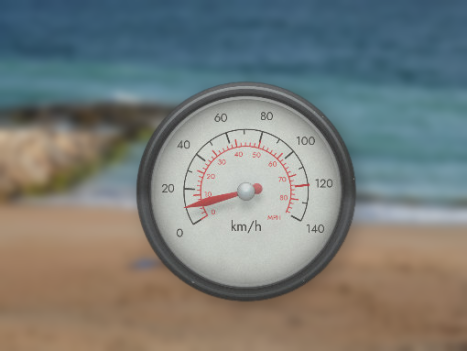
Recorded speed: 10 km/h
